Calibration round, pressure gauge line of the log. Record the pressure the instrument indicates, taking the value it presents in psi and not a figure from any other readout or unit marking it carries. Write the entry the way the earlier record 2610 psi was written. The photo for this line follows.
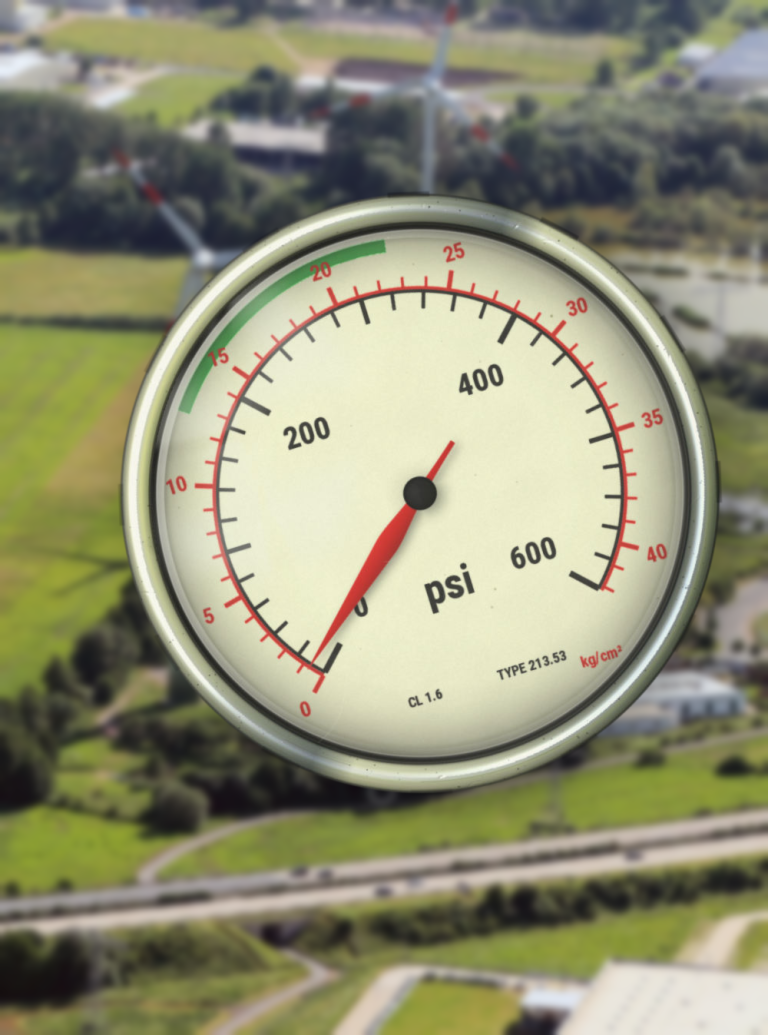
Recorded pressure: 10 psi
